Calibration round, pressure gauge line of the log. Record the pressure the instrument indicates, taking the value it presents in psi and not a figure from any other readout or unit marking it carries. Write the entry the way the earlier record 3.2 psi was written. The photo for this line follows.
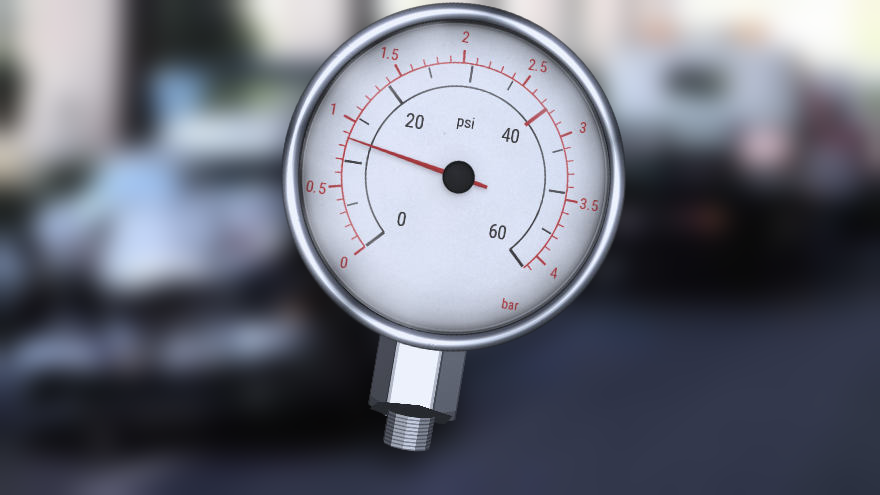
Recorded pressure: 12.5 psi
